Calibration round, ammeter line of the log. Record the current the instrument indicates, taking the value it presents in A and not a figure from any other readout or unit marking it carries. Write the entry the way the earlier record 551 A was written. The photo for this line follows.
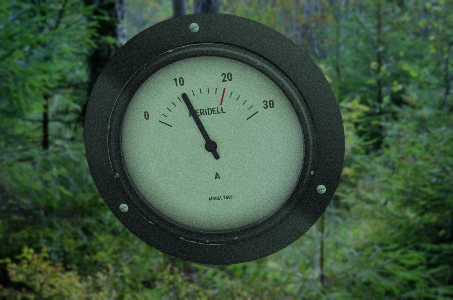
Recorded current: 10 A
